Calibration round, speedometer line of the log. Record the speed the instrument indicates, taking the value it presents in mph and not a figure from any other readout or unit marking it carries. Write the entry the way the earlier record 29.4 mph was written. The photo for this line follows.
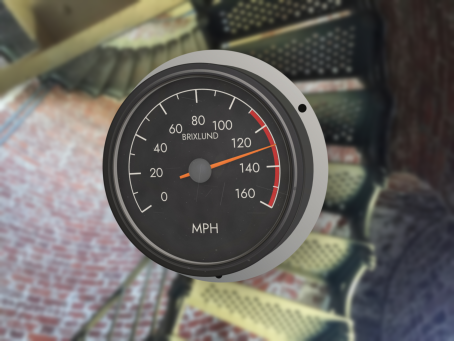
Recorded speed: 130 mph
